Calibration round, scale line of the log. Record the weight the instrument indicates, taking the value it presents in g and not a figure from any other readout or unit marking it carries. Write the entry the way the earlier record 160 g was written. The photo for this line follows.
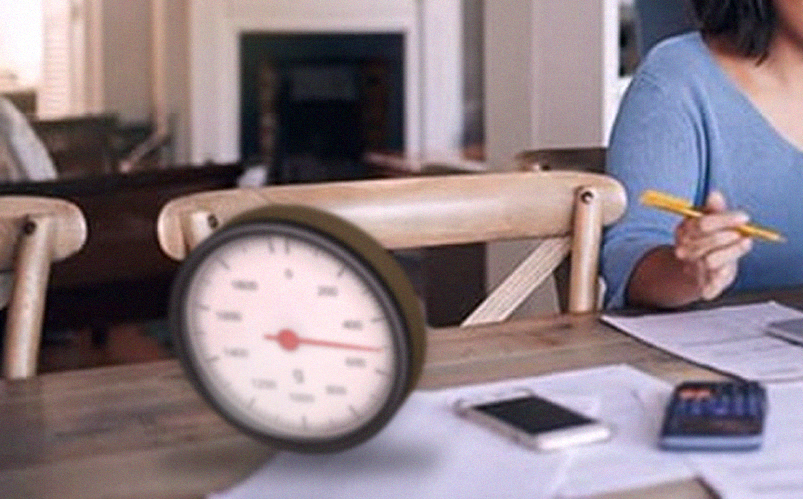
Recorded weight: 500 g
